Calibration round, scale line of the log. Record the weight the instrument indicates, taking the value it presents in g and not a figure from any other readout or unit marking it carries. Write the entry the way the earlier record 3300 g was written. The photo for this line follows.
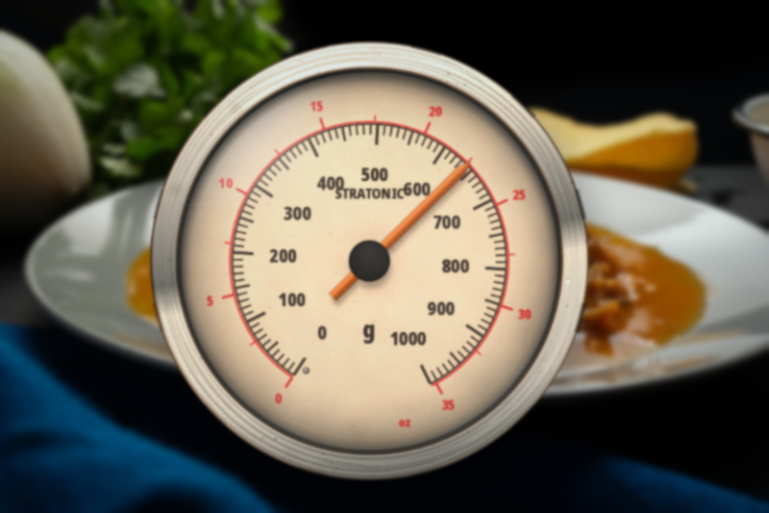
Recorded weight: 640 g
